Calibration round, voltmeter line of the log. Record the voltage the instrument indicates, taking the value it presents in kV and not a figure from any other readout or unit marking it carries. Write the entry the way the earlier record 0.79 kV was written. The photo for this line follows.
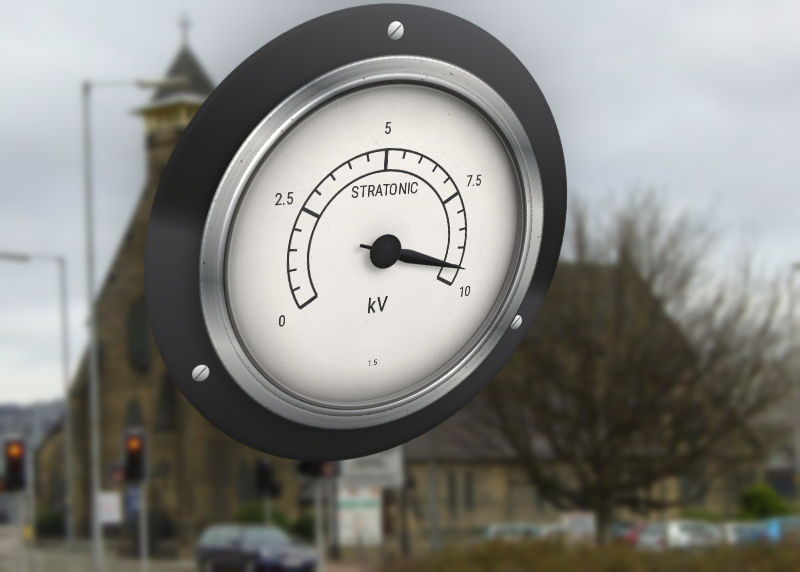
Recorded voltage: 9.5 kV
